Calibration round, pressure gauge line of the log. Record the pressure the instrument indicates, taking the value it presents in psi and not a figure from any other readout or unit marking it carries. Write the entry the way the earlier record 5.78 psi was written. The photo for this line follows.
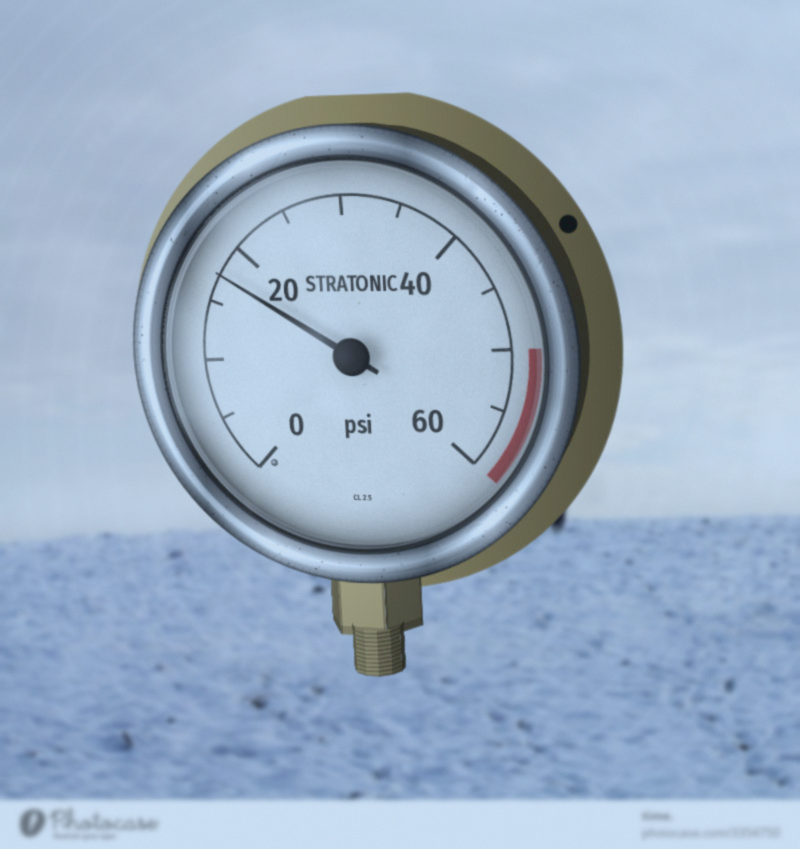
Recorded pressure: 17.5 psi
